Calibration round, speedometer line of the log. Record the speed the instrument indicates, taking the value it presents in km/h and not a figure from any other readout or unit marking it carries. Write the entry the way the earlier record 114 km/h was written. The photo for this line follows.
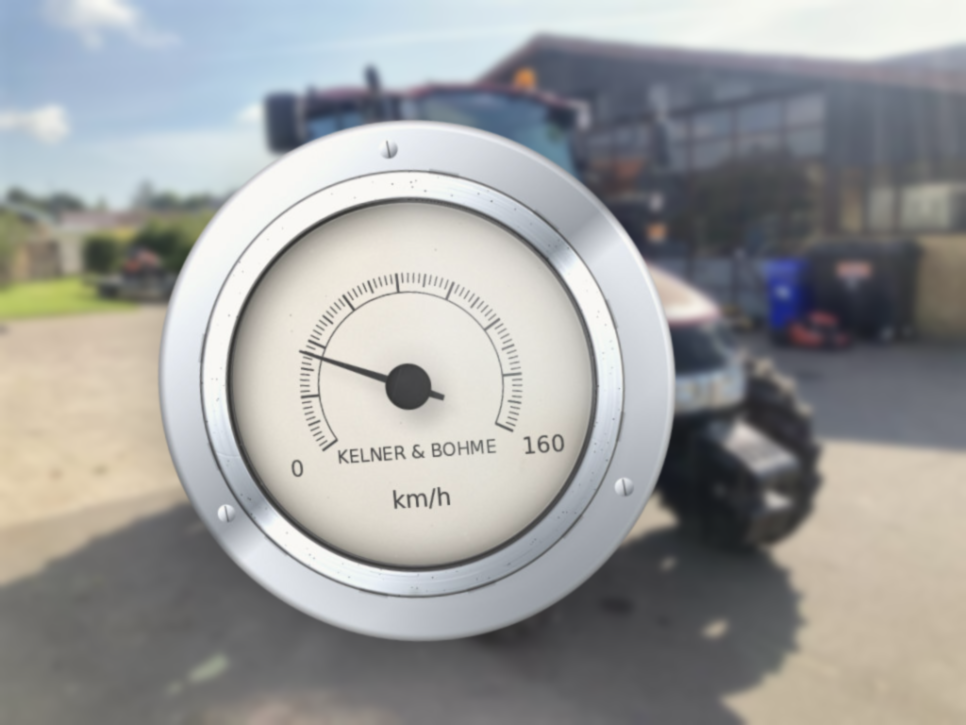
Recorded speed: 36 km/h
